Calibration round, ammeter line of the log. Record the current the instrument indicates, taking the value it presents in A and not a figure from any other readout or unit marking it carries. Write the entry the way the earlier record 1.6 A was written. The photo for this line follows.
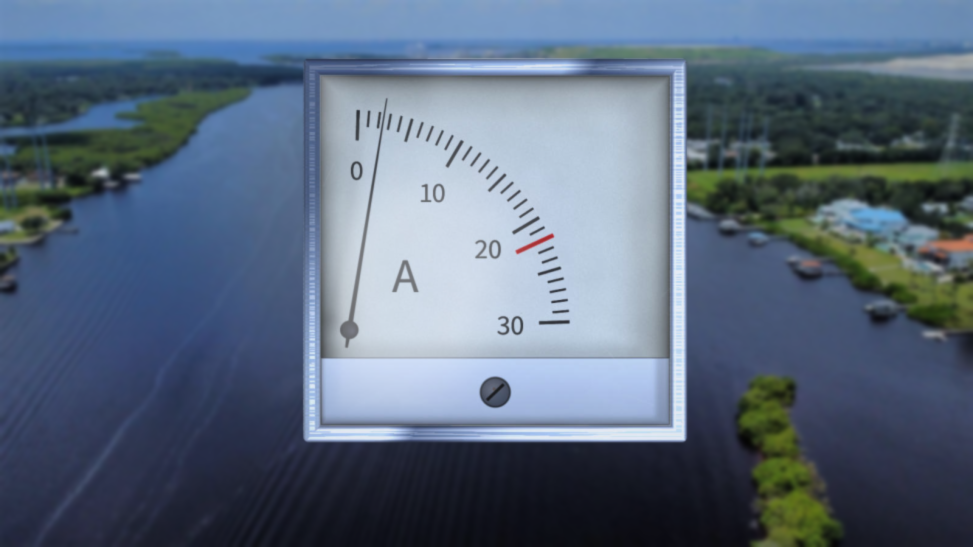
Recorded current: 2.5 A
